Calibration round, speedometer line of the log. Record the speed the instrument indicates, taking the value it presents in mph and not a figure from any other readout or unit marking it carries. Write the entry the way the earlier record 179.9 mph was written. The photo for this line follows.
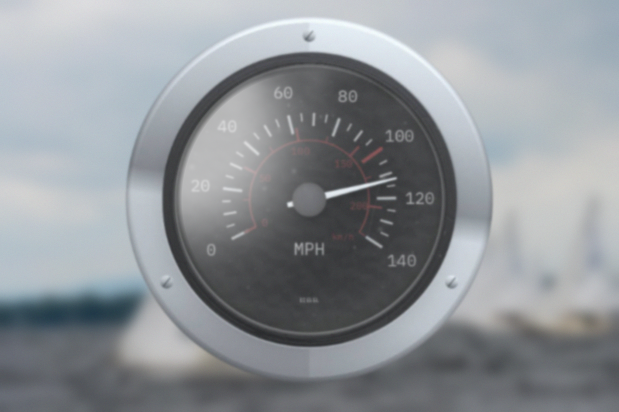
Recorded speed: 112.5 mph
